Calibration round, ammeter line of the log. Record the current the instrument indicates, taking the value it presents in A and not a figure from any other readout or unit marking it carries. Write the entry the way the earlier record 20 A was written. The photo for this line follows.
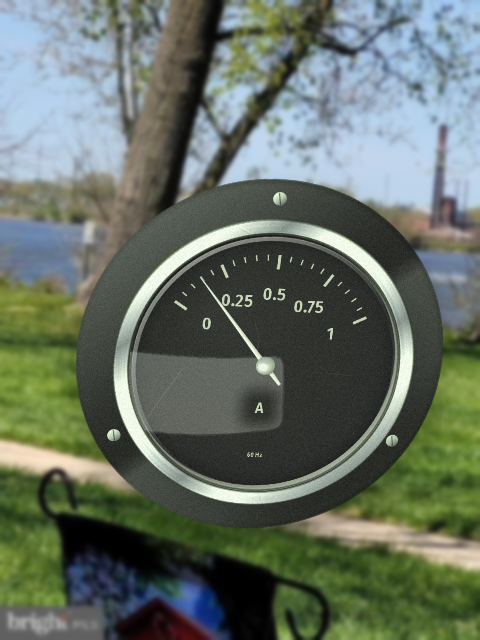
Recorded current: 0.15 A
